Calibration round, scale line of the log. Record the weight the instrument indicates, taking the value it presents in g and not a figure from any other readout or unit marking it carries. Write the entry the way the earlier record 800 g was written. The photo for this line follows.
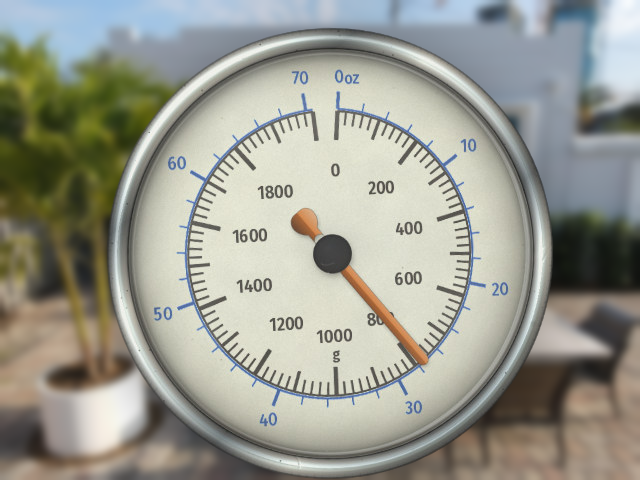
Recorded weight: 780 g
